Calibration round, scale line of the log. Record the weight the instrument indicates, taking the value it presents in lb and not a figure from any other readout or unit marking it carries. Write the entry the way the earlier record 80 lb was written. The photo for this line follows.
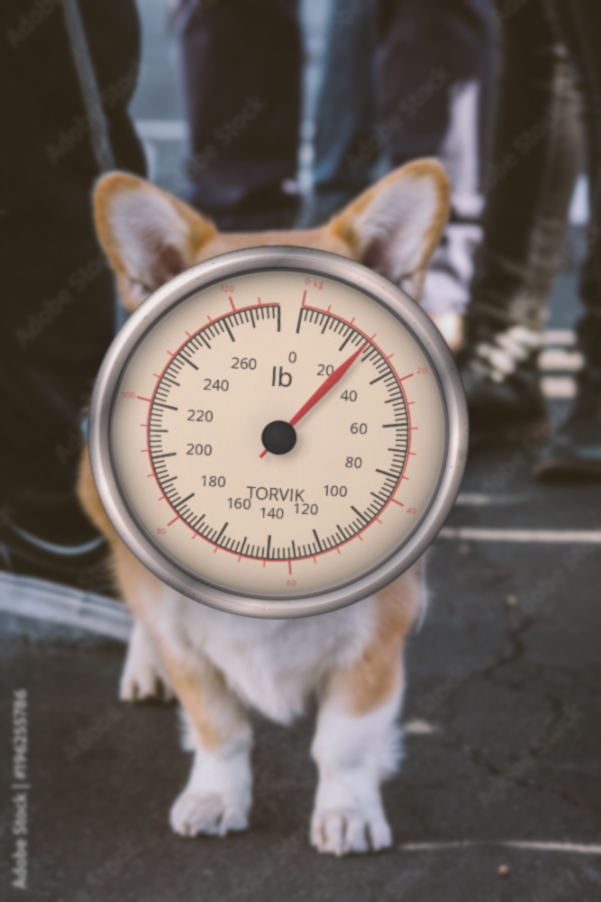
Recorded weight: 26 lb
